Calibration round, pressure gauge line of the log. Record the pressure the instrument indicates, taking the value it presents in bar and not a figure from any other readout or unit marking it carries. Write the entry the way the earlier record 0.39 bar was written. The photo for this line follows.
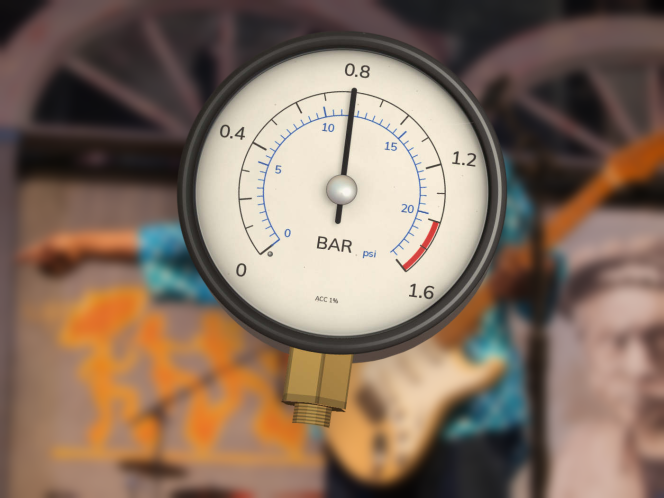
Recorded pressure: 0.8 bar
